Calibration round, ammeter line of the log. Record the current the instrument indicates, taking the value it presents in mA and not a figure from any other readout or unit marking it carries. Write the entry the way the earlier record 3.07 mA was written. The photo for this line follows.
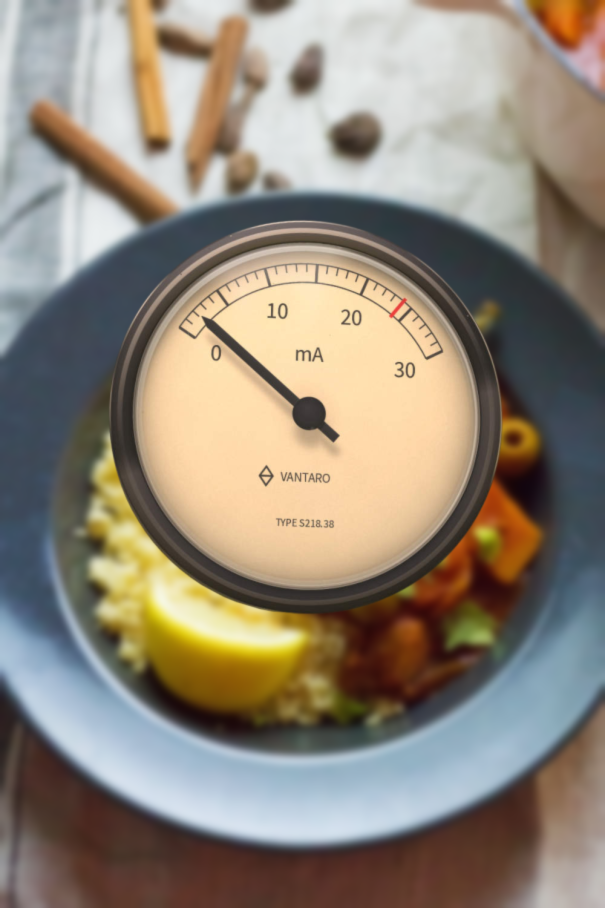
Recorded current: 2 mA
